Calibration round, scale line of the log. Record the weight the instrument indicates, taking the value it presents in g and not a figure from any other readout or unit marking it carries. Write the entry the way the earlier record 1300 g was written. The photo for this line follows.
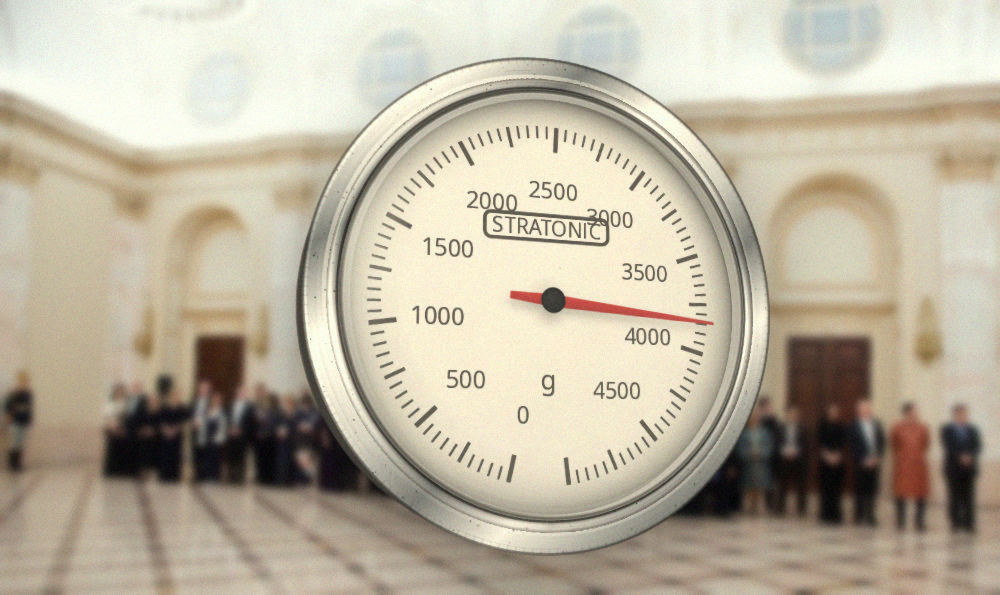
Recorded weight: 3850 g
